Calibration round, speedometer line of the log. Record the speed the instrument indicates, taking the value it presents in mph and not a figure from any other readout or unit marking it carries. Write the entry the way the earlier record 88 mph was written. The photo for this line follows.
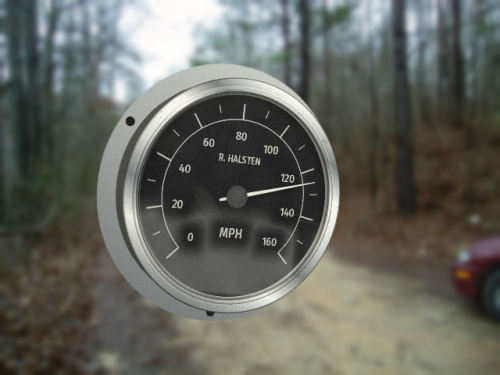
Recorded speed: 125 mph
